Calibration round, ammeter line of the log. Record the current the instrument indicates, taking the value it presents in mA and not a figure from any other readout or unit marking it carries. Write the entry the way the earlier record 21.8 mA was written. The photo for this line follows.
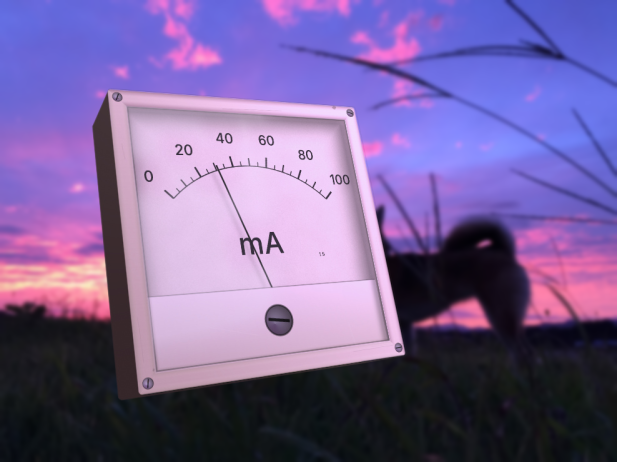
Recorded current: 30 mA
